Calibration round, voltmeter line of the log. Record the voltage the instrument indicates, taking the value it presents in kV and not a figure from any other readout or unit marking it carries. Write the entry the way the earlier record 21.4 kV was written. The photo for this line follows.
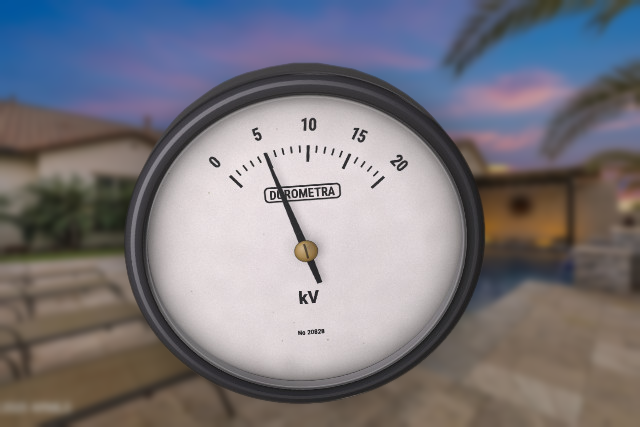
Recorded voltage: 5 kV
